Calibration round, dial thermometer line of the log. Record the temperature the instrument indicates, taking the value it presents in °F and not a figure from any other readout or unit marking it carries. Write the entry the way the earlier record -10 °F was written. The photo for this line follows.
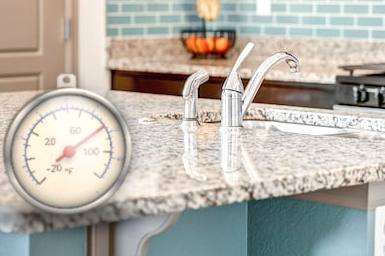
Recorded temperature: 80 °F
